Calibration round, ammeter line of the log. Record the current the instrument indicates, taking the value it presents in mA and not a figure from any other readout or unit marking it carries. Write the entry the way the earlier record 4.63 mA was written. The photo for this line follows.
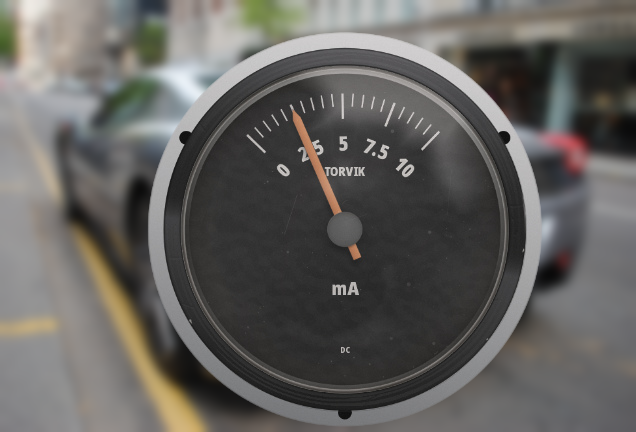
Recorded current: 2.5 mA
